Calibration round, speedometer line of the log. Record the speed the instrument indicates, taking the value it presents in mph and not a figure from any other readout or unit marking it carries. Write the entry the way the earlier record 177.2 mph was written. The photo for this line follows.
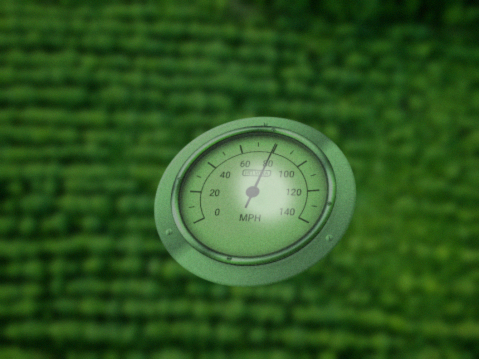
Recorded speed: 80 mph
